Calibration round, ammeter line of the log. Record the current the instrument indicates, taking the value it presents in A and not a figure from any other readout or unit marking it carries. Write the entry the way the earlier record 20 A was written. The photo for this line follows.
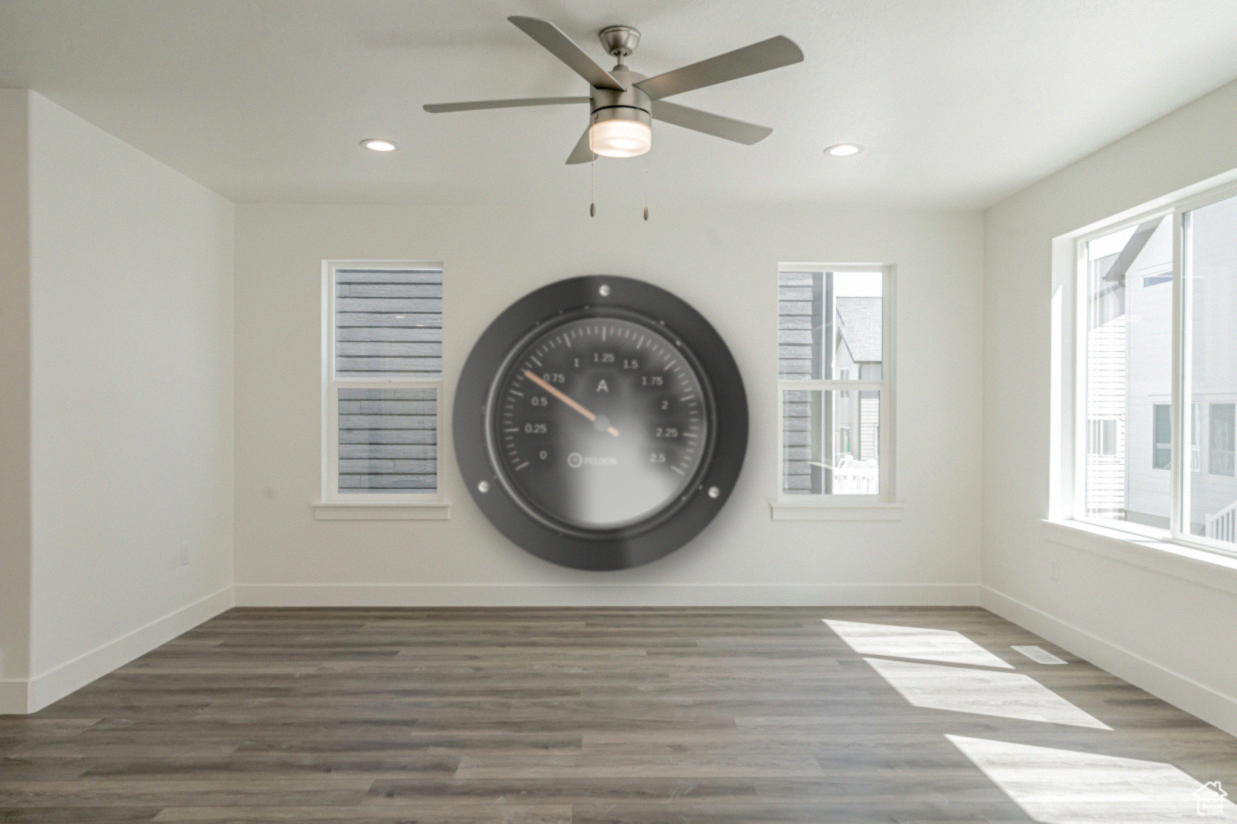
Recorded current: 0.65 A
